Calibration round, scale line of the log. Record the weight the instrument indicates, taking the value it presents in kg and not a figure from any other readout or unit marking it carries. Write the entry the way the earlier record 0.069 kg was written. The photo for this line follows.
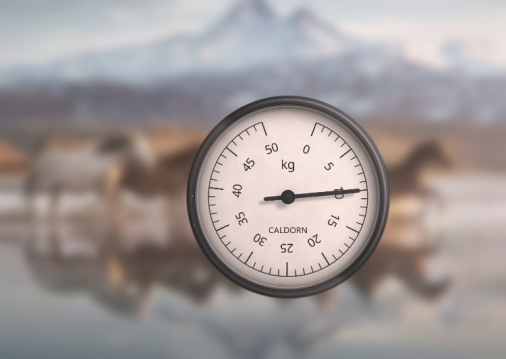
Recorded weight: 10 kg
